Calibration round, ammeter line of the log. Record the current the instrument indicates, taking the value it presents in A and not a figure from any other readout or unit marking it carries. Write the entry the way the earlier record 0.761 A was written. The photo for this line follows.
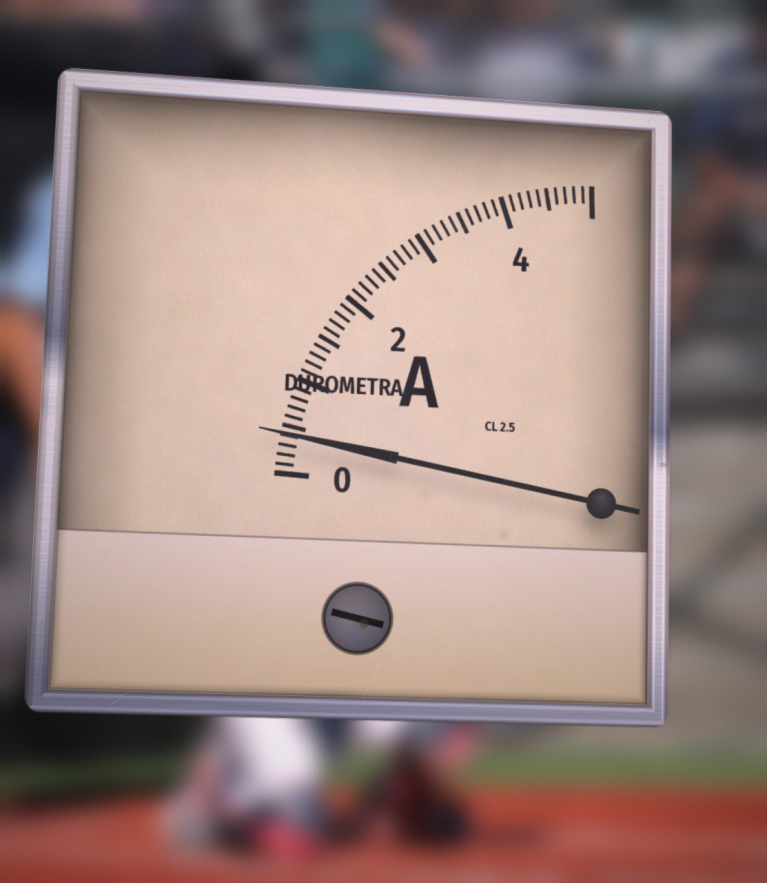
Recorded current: 0.4 A
